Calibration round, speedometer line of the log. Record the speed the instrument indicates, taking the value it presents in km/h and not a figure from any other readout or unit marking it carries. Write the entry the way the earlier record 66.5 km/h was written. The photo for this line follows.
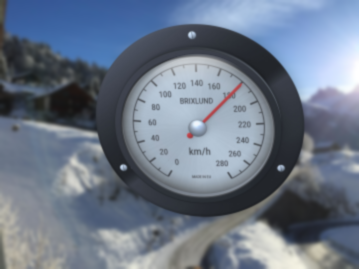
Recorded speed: 180 km/h
